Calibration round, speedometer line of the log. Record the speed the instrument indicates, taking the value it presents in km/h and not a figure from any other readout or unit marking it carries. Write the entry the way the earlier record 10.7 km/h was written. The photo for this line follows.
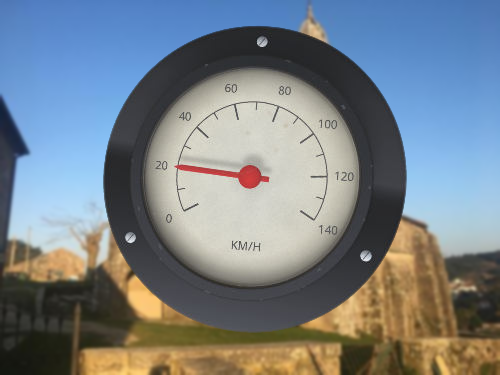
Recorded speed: 20 km/h
